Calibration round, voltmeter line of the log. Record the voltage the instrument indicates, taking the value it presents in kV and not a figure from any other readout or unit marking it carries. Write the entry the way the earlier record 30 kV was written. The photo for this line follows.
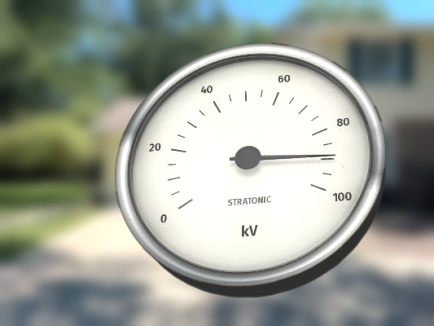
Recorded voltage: 90 kV
